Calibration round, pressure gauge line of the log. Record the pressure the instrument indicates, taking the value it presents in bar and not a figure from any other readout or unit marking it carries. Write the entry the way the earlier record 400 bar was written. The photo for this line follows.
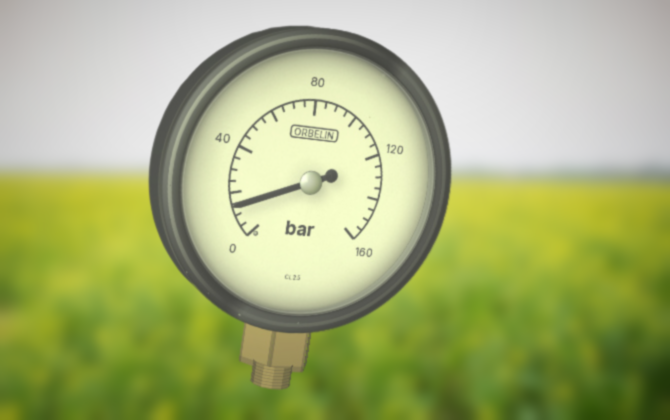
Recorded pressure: 15 bar
